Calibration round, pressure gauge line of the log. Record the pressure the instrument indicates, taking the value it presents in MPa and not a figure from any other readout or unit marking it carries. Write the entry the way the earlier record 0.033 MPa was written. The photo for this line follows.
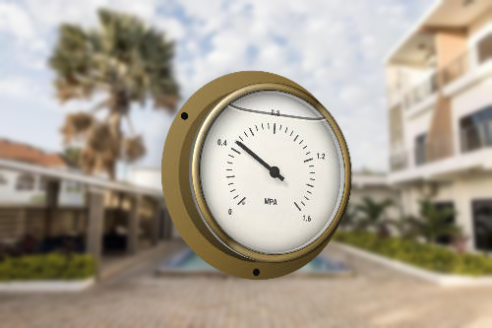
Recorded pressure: 0.45 MPa
